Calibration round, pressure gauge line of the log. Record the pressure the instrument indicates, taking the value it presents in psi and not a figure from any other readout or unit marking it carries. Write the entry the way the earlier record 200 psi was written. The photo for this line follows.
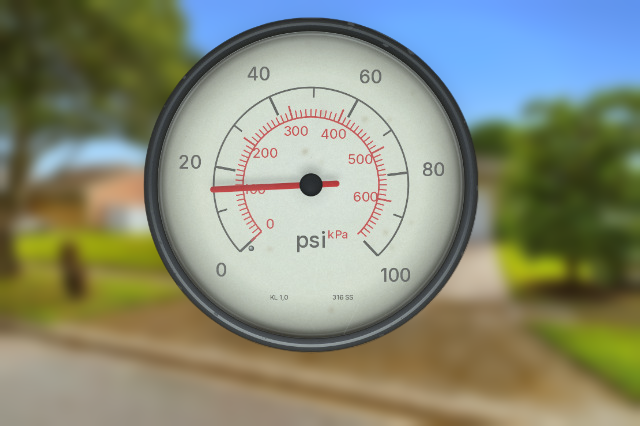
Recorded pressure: 15 psi
